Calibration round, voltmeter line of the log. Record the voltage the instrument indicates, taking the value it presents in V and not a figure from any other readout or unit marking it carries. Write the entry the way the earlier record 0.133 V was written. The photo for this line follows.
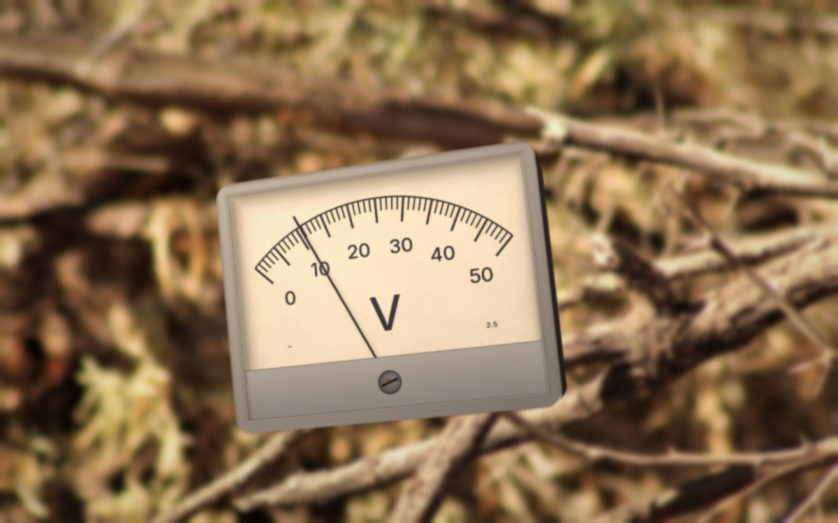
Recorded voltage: 11 V
